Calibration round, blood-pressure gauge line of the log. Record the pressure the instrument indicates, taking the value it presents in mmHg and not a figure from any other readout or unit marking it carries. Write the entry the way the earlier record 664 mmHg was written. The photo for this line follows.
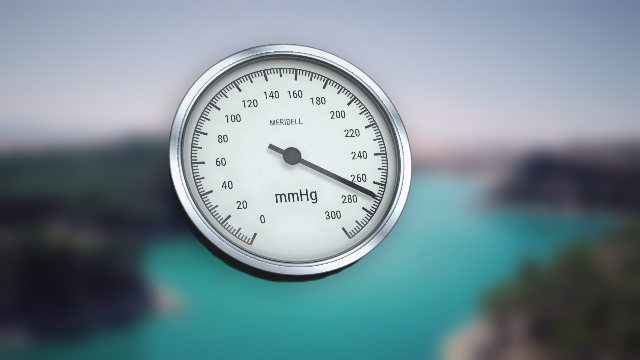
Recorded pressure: 270 mmHg
